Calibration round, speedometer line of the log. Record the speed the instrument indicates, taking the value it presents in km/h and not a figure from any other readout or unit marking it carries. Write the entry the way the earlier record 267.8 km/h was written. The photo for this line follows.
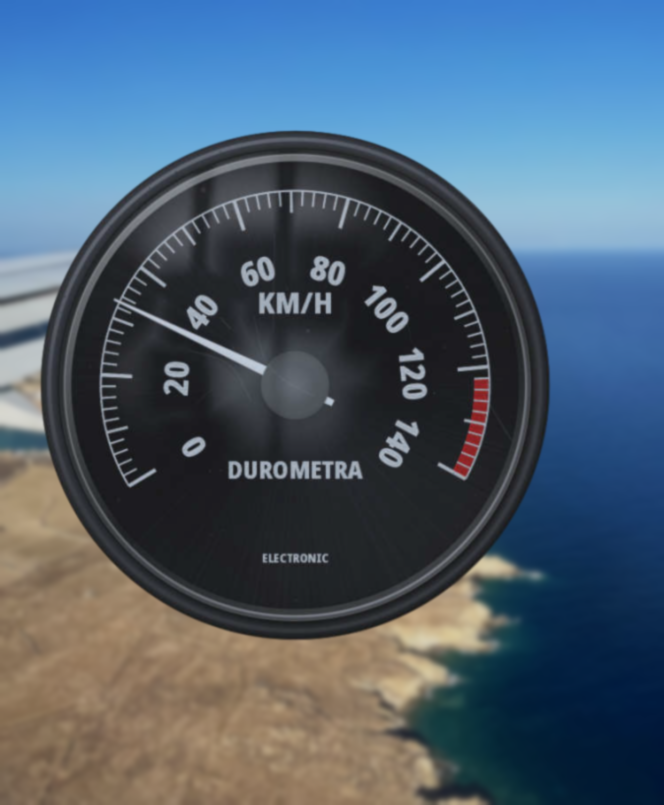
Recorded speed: 33 km/h
